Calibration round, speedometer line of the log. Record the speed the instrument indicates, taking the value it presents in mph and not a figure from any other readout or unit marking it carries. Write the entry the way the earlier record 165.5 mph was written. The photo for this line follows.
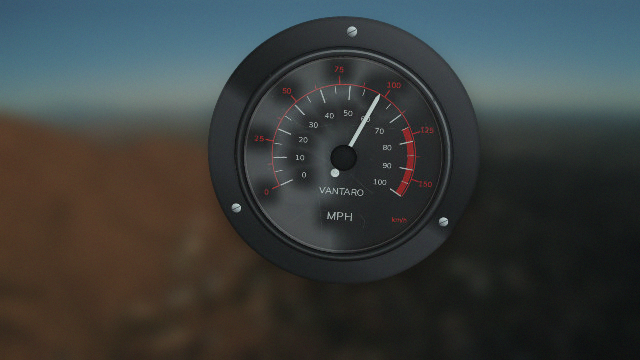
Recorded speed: 60 mph
